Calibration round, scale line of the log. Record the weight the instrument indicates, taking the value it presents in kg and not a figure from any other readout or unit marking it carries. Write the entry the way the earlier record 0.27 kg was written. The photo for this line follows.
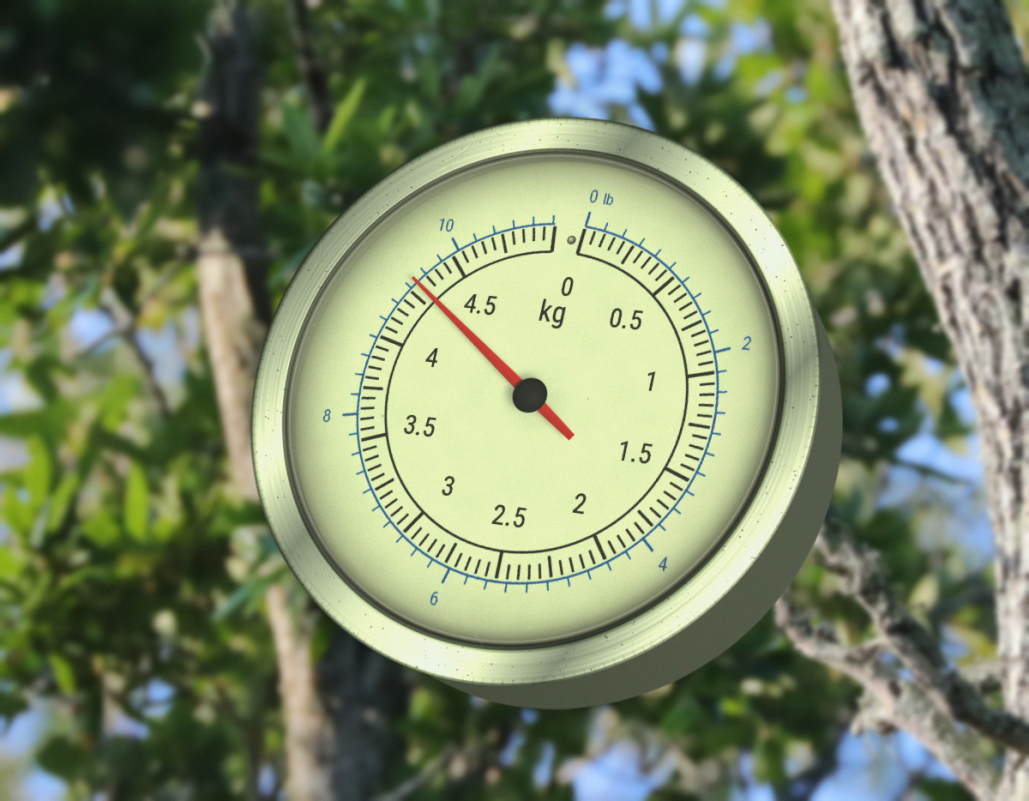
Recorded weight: 4.3 kg
